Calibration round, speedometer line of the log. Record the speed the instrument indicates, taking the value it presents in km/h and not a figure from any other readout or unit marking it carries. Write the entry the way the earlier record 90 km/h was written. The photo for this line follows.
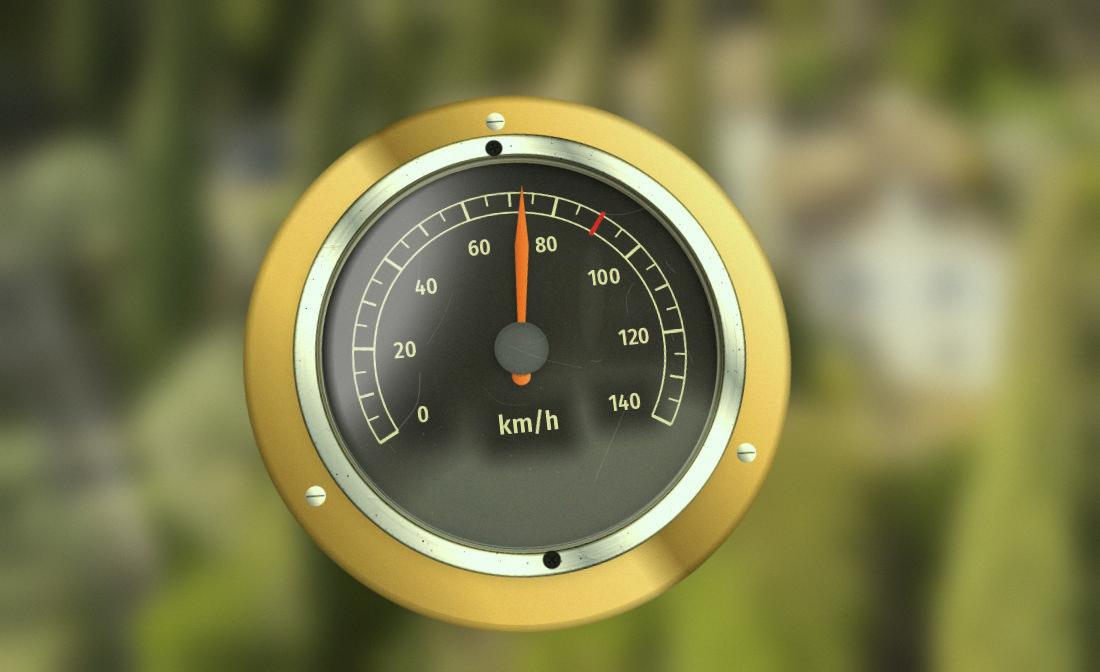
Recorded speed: 72.5 km/h
